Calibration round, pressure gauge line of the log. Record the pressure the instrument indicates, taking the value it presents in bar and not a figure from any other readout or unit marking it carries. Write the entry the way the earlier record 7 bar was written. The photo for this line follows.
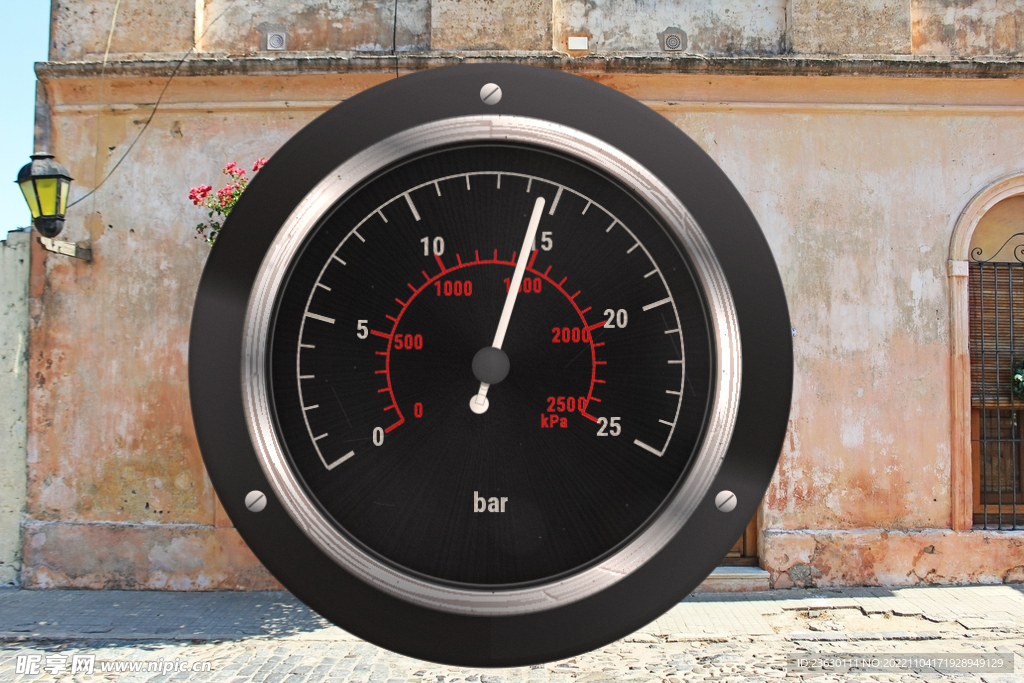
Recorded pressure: 14.5 bar
